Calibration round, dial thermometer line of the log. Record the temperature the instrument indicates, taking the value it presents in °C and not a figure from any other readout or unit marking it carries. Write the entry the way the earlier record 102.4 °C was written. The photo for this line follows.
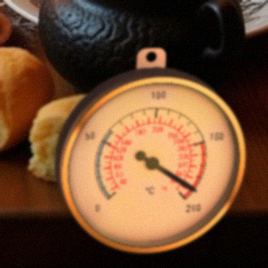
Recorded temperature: 190 °C
